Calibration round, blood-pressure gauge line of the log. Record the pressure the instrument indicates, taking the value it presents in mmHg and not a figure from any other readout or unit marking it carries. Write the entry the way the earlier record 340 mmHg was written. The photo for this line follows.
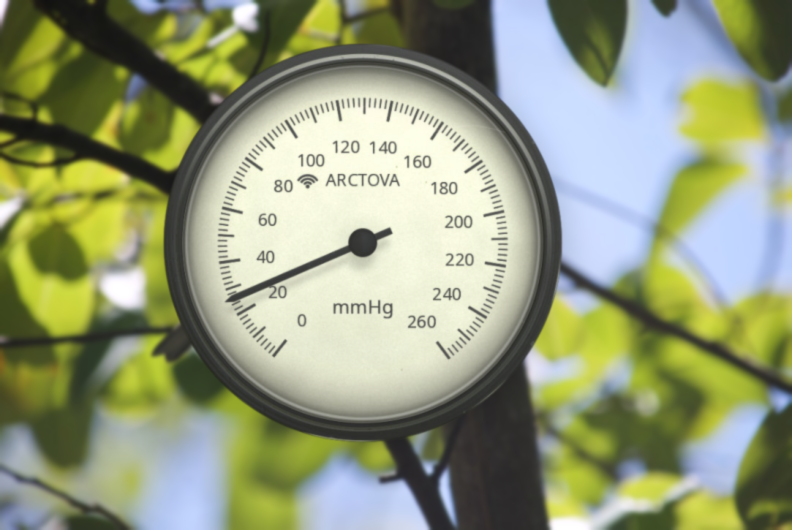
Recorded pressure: 26 mmHg
